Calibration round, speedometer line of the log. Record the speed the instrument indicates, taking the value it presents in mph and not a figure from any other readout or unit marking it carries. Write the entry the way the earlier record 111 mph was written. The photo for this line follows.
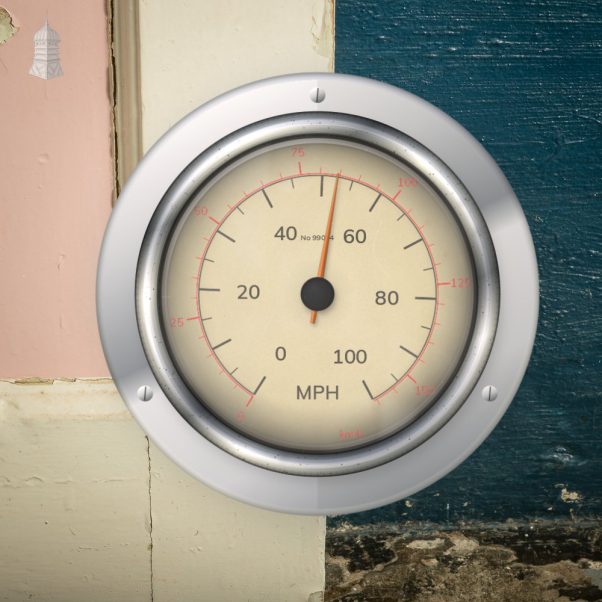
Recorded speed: 52.5 mph
